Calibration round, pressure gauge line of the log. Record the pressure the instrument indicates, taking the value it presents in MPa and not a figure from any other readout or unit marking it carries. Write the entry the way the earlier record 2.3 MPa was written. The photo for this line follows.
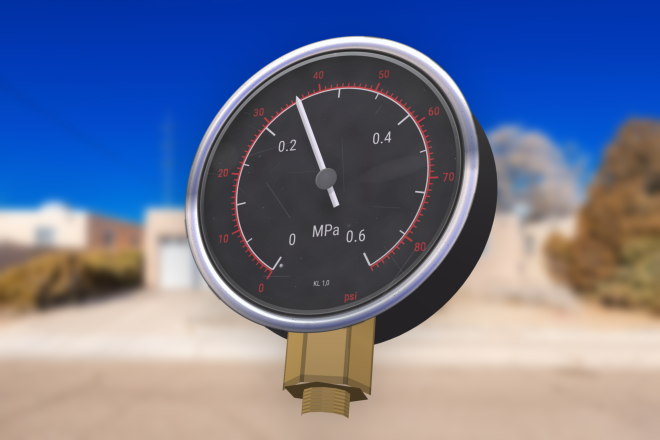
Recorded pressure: 0.25 MPa
